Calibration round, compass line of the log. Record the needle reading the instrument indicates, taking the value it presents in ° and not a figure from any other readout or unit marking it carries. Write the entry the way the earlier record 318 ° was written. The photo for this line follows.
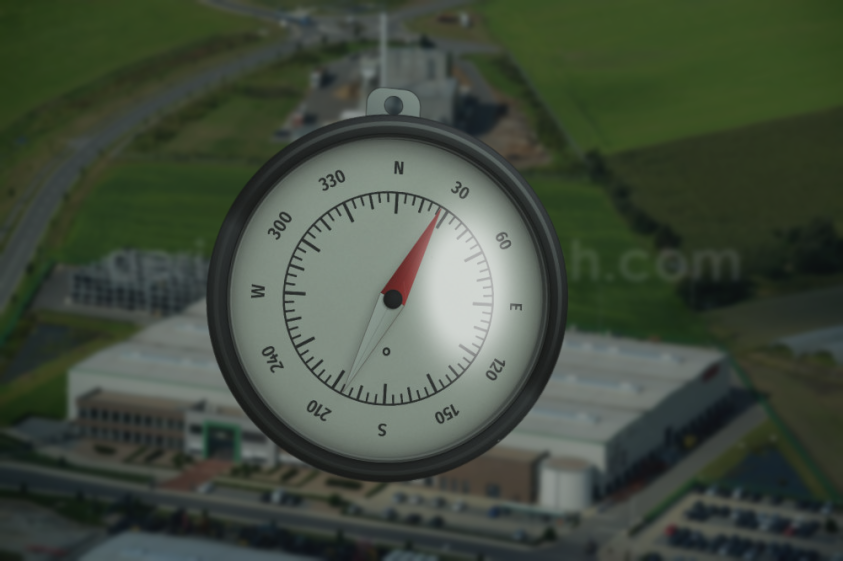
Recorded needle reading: 25 °
